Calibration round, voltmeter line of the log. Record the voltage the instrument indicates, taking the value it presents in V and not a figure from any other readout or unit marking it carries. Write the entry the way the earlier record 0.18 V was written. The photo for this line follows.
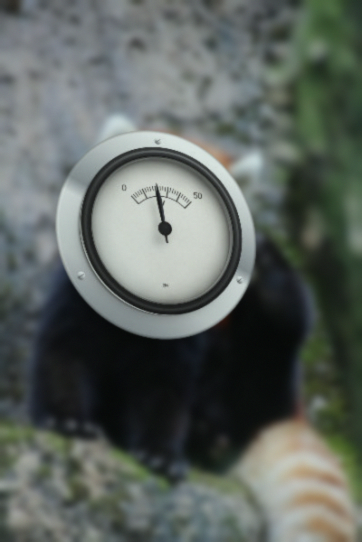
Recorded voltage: 20 V
